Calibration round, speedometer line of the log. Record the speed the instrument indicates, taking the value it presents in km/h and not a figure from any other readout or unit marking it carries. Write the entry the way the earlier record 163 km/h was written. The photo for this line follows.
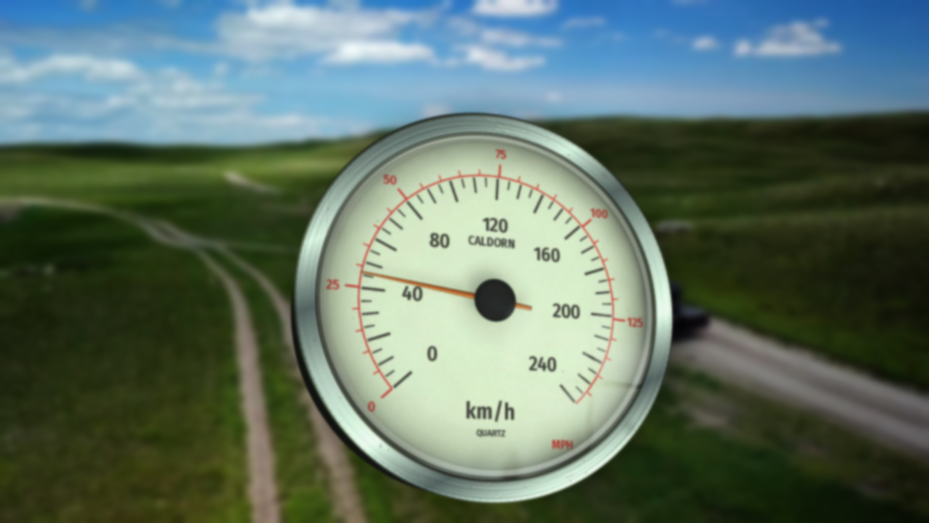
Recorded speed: 45 km/h
